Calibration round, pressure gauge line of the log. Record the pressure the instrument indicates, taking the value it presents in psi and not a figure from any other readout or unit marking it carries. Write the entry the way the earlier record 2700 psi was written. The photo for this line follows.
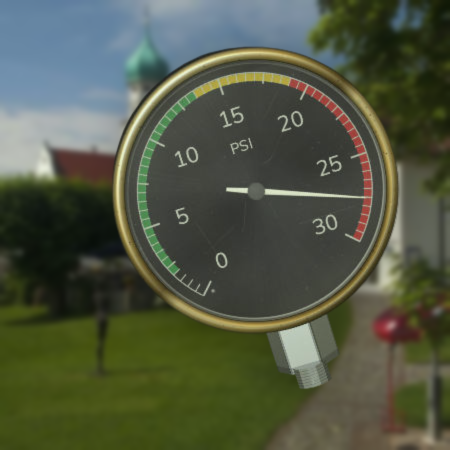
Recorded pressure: 27.5 psi
